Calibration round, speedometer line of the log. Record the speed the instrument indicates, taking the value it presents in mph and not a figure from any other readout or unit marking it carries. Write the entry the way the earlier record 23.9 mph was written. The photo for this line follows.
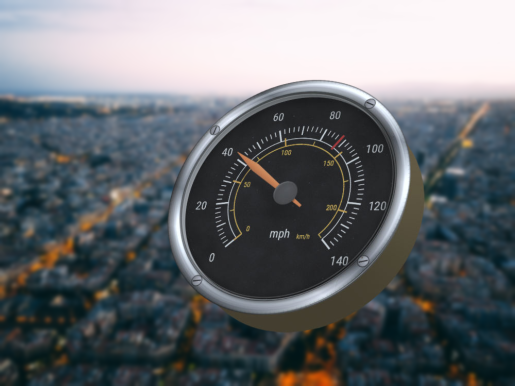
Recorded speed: 42 mph
